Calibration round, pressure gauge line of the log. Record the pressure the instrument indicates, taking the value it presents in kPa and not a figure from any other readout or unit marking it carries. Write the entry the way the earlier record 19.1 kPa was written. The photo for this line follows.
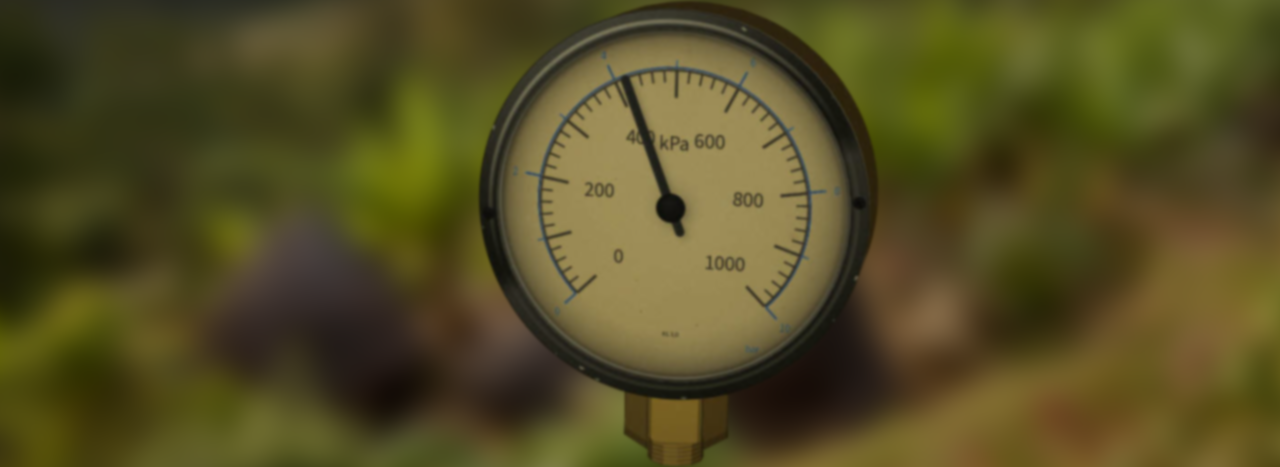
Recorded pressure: 420 kPa
